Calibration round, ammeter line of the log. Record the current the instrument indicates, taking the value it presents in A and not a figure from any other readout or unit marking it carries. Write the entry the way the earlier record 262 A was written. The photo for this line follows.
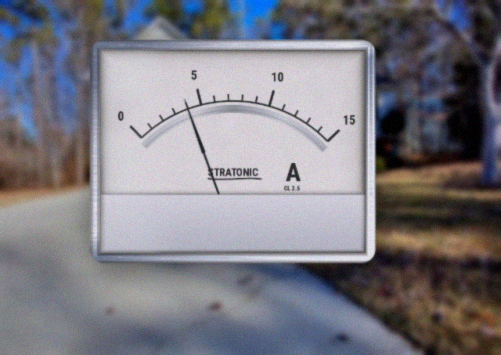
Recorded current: 4 A
